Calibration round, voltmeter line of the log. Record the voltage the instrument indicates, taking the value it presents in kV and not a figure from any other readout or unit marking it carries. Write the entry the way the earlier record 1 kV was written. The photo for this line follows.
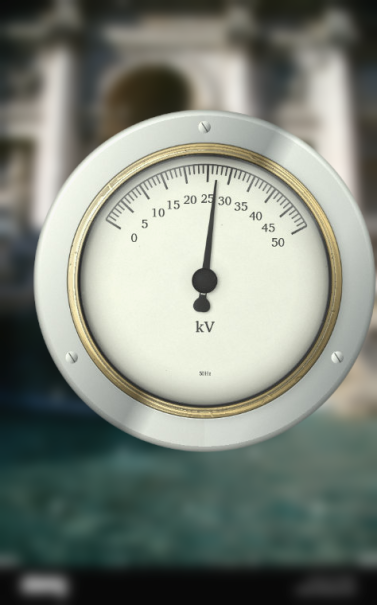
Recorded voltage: 27 kV
